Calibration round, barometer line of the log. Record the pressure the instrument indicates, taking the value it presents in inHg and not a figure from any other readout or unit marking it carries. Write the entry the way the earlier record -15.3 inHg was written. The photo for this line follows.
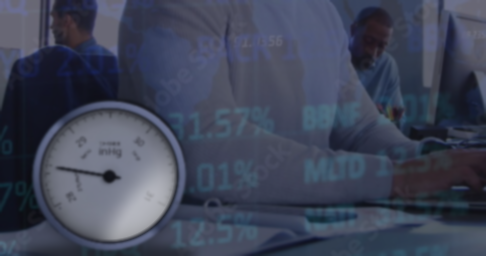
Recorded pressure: 28.5 inHg
